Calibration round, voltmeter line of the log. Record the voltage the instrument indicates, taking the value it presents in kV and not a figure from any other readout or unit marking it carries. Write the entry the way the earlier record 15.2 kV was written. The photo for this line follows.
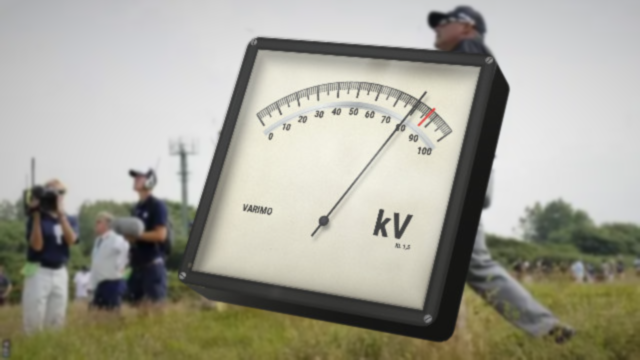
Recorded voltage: 80 kV
